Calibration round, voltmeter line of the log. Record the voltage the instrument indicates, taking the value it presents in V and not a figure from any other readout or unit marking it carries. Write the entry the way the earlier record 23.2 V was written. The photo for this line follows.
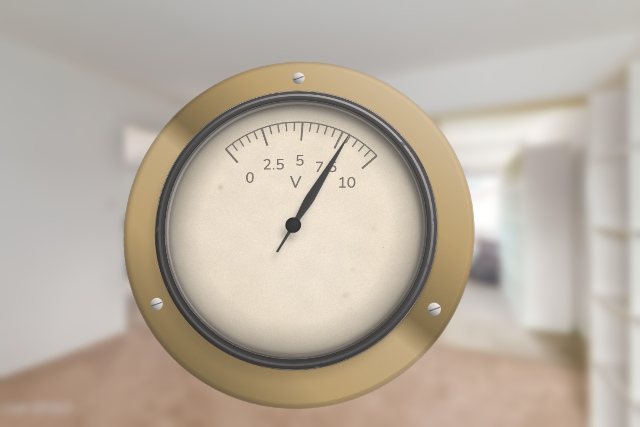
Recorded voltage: 8 V
